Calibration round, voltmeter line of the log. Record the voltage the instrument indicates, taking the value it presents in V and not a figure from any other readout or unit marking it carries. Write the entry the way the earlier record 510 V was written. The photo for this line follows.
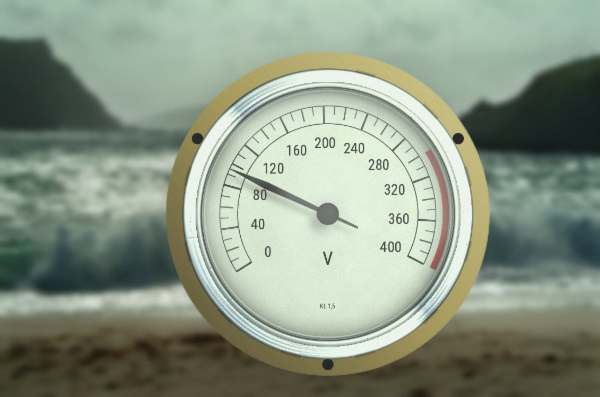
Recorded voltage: 95 V
